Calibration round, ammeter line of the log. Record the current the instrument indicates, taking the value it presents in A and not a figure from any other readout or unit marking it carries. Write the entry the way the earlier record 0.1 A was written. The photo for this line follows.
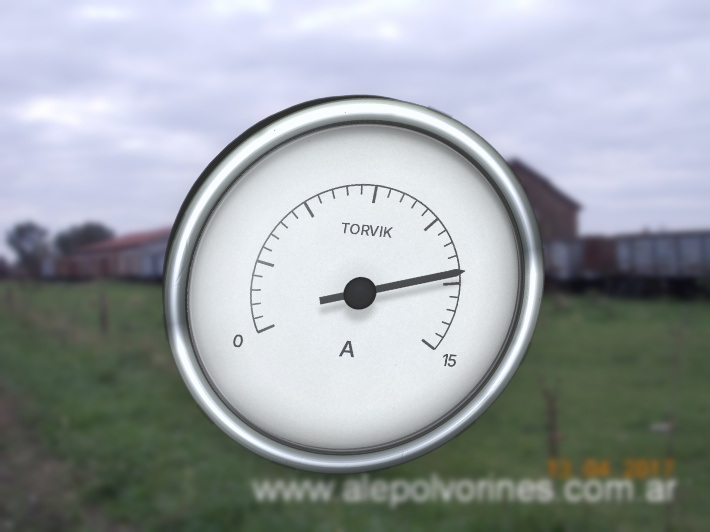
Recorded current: 12 A
